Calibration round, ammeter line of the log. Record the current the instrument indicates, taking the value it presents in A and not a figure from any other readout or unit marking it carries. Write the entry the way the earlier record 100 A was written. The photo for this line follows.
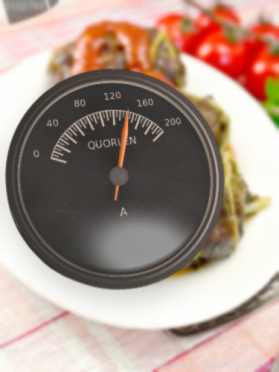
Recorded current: 140 A
